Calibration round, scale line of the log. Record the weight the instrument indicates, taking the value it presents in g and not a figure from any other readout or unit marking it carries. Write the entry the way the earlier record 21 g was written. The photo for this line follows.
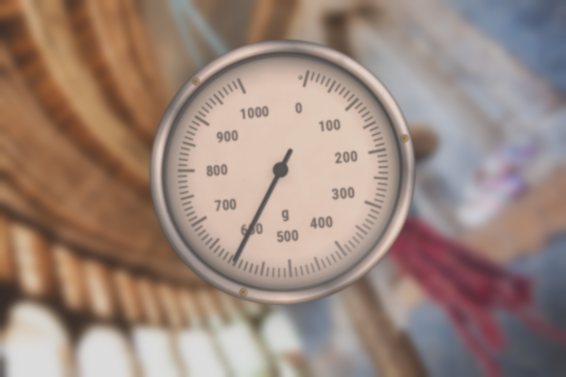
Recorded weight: 600 g
